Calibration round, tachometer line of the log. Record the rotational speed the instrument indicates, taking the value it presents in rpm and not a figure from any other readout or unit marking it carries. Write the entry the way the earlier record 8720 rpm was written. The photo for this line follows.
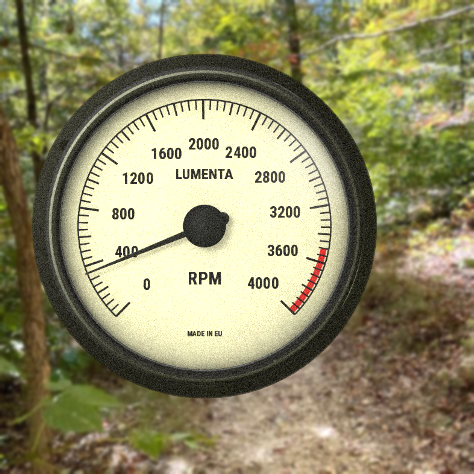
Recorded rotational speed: 350 rpm
